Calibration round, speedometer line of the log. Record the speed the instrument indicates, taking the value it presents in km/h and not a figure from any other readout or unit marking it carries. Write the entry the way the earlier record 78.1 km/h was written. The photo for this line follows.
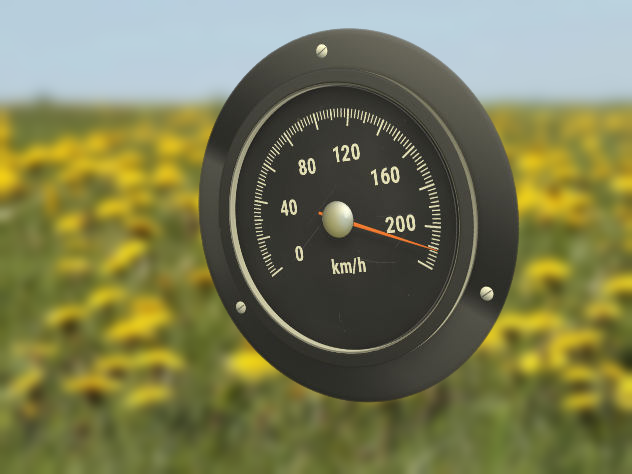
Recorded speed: 210 km/h
